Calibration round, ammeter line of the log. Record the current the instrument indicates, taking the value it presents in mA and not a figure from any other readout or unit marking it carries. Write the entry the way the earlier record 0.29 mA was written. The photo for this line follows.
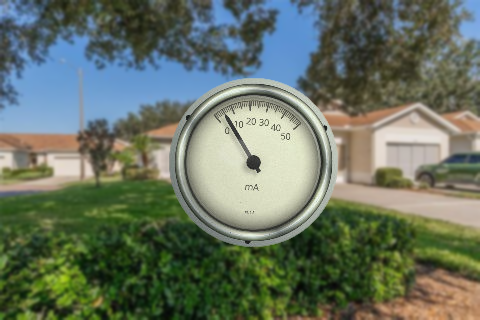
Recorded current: 5 mA
